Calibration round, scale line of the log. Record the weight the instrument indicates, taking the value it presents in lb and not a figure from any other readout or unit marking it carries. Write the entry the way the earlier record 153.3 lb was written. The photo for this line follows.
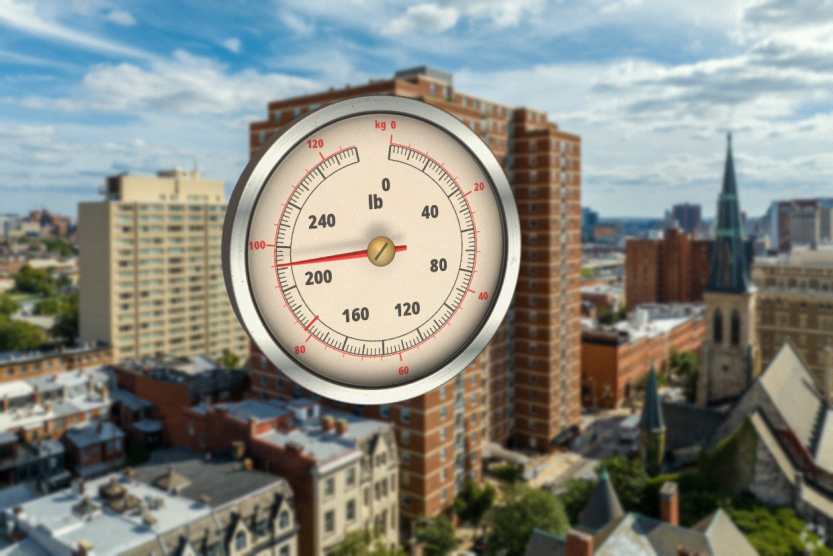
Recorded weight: 212 lb
